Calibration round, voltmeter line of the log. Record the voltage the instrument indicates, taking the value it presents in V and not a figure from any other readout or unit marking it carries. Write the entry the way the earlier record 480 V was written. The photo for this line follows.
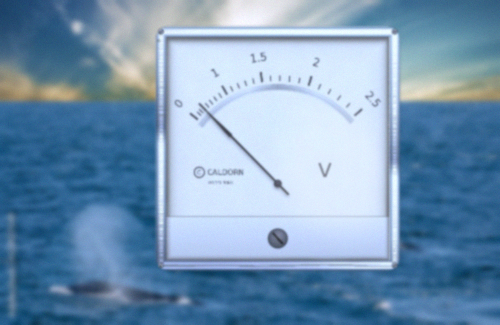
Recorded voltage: 0.5 V
